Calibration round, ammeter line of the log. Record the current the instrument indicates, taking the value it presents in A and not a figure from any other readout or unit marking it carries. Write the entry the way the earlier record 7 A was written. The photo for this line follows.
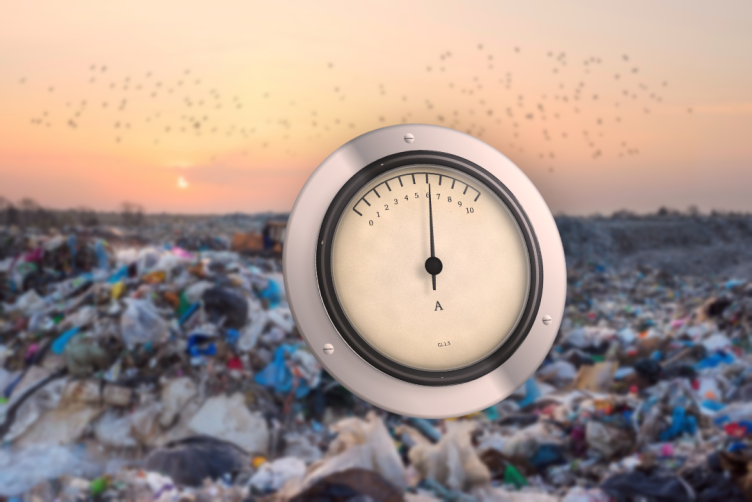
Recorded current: 6 A
